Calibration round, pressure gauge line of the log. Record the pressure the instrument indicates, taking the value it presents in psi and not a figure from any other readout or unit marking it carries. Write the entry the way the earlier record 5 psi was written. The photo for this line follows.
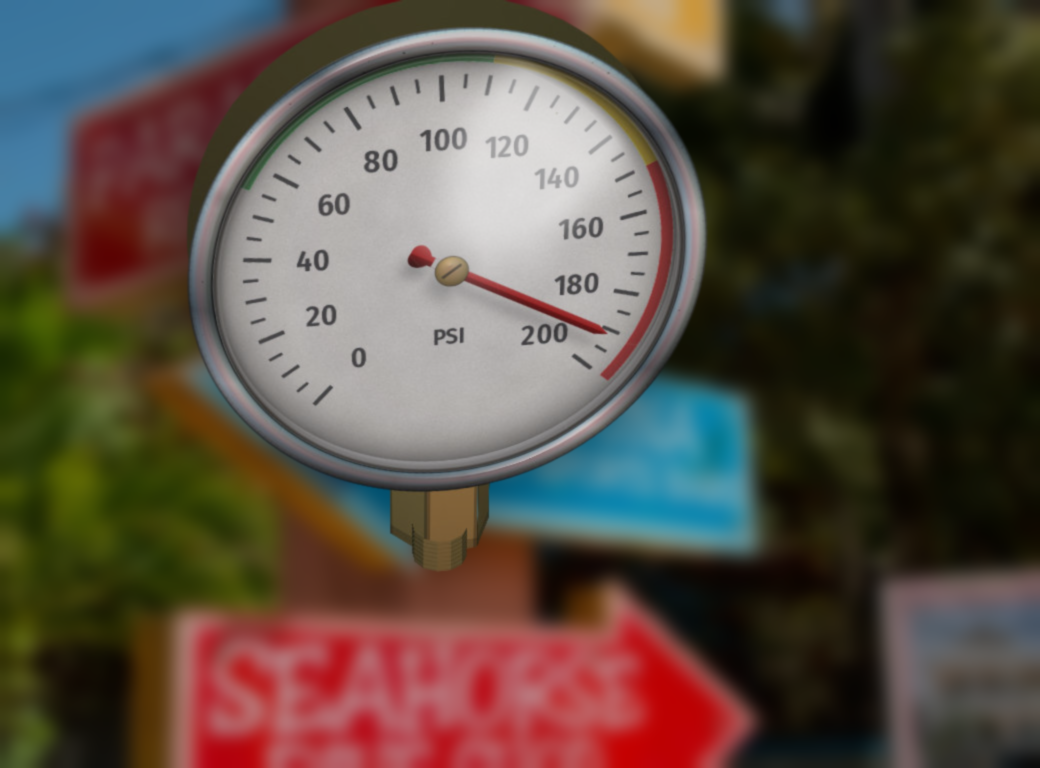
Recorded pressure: 190 psi
